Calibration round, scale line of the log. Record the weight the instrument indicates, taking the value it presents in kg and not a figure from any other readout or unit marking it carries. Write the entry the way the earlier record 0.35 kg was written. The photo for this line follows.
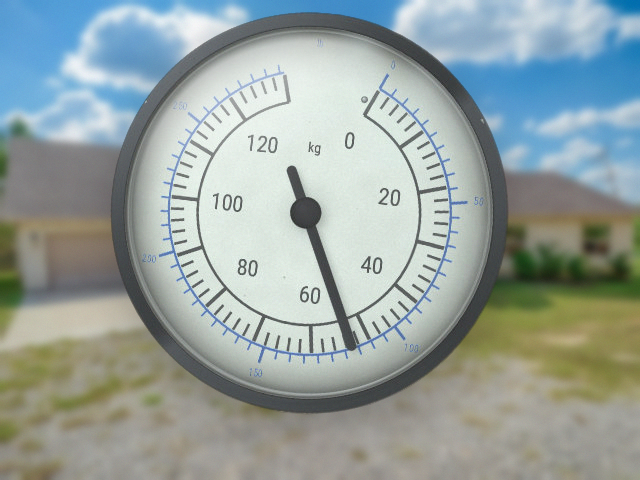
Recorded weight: 53 kg
